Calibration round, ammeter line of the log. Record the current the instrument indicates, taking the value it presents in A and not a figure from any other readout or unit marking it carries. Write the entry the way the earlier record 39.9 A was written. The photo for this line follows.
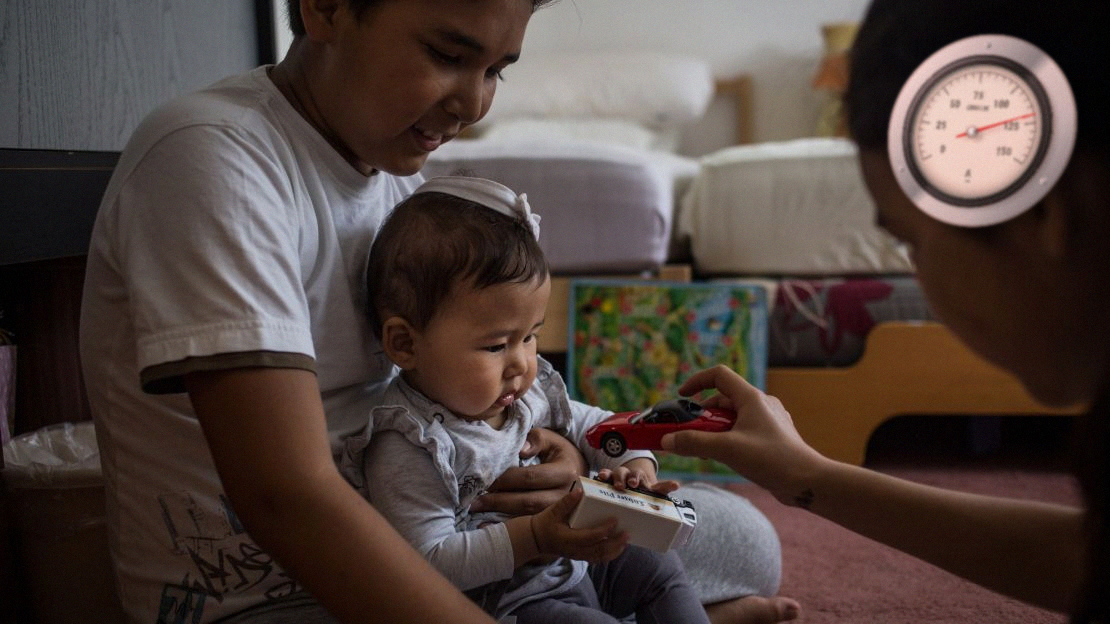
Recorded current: 120 A
